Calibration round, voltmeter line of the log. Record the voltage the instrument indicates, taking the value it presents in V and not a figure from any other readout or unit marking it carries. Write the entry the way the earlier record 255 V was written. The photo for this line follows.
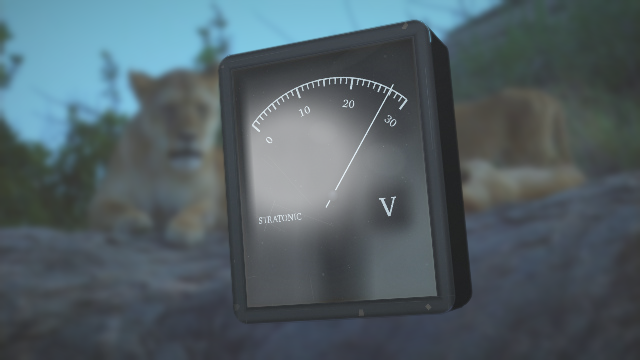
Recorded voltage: 27 V
